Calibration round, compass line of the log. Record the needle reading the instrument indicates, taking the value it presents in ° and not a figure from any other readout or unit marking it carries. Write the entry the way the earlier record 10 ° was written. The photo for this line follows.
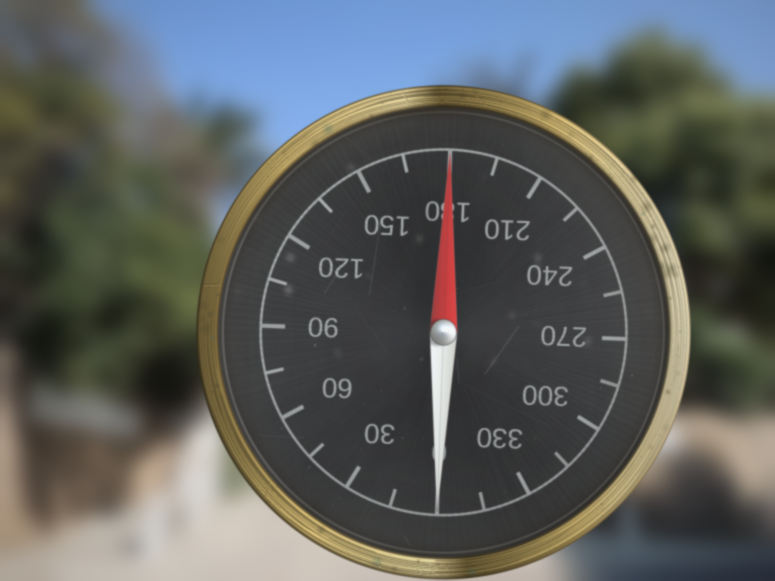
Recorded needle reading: 180 °
